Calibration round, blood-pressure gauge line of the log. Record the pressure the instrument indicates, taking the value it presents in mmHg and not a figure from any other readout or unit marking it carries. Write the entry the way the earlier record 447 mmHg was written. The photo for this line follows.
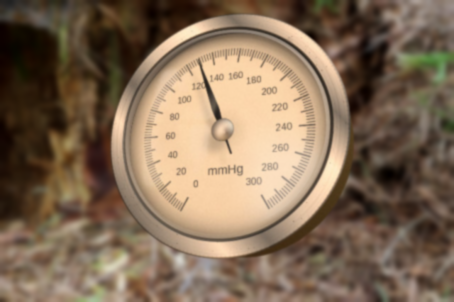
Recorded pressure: 130 mmHg
